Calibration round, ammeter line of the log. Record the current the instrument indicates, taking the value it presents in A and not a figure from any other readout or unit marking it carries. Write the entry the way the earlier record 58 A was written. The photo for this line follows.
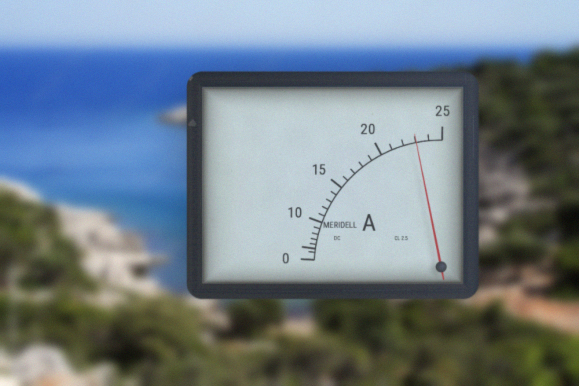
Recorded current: 23 A
